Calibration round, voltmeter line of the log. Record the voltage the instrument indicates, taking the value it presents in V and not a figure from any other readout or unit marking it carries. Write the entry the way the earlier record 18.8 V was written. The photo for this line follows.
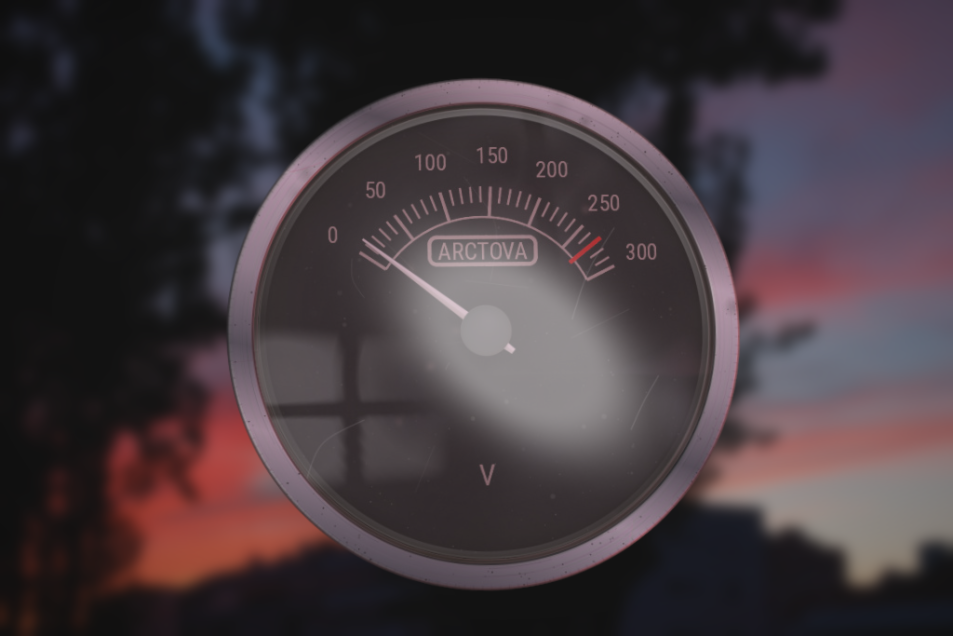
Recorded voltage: 10 V
